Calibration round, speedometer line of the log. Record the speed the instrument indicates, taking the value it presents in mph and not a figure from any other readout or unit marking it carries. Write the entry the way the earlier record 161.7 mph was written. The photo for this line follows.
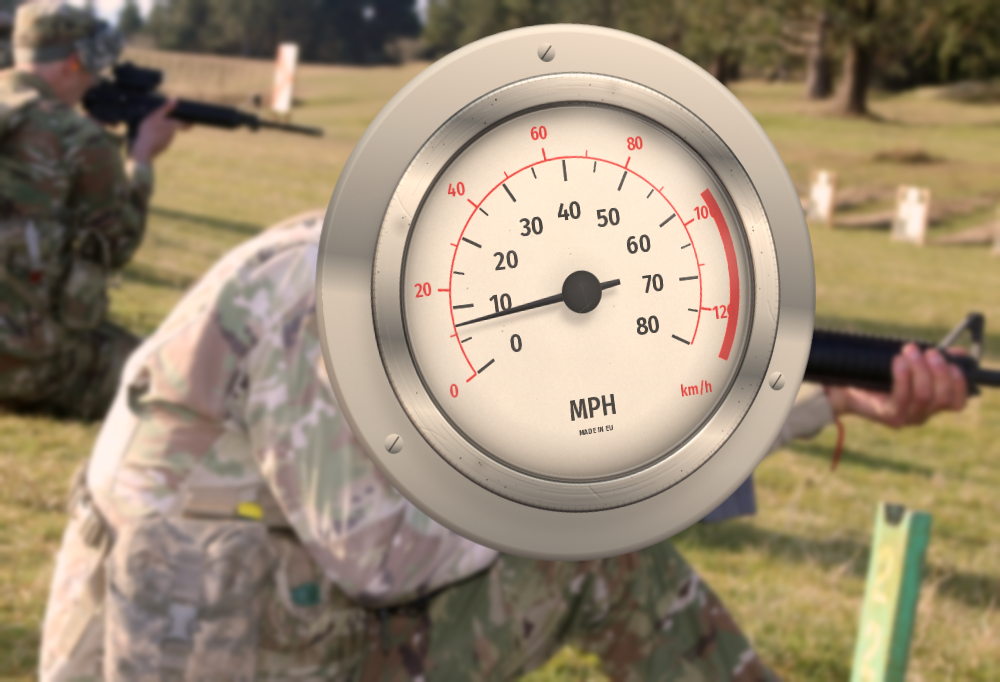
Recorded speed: 7.5 mph
